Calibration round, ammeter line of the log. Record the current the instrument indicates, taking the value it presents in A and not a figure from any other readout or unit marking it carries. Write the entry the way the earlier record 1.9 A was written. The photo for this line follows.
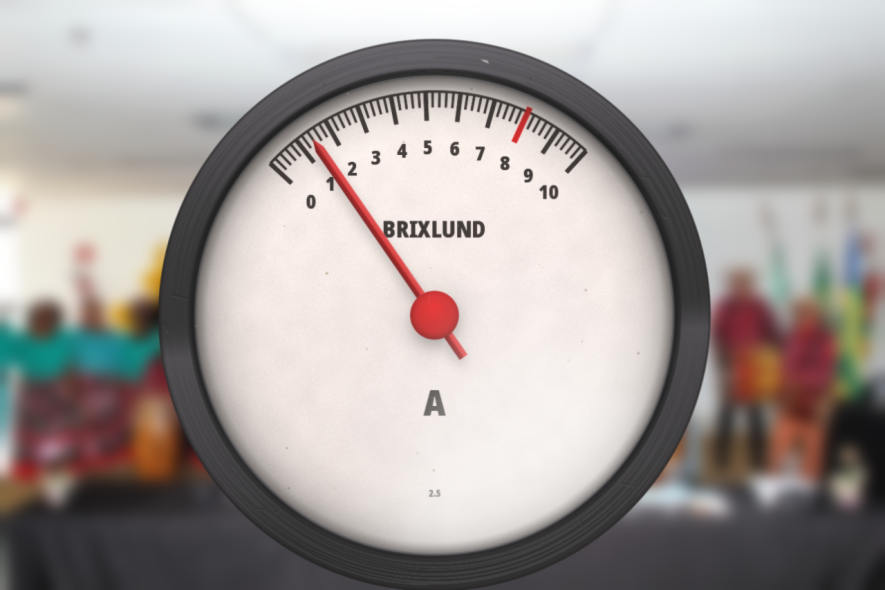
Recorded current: 1.4 A
